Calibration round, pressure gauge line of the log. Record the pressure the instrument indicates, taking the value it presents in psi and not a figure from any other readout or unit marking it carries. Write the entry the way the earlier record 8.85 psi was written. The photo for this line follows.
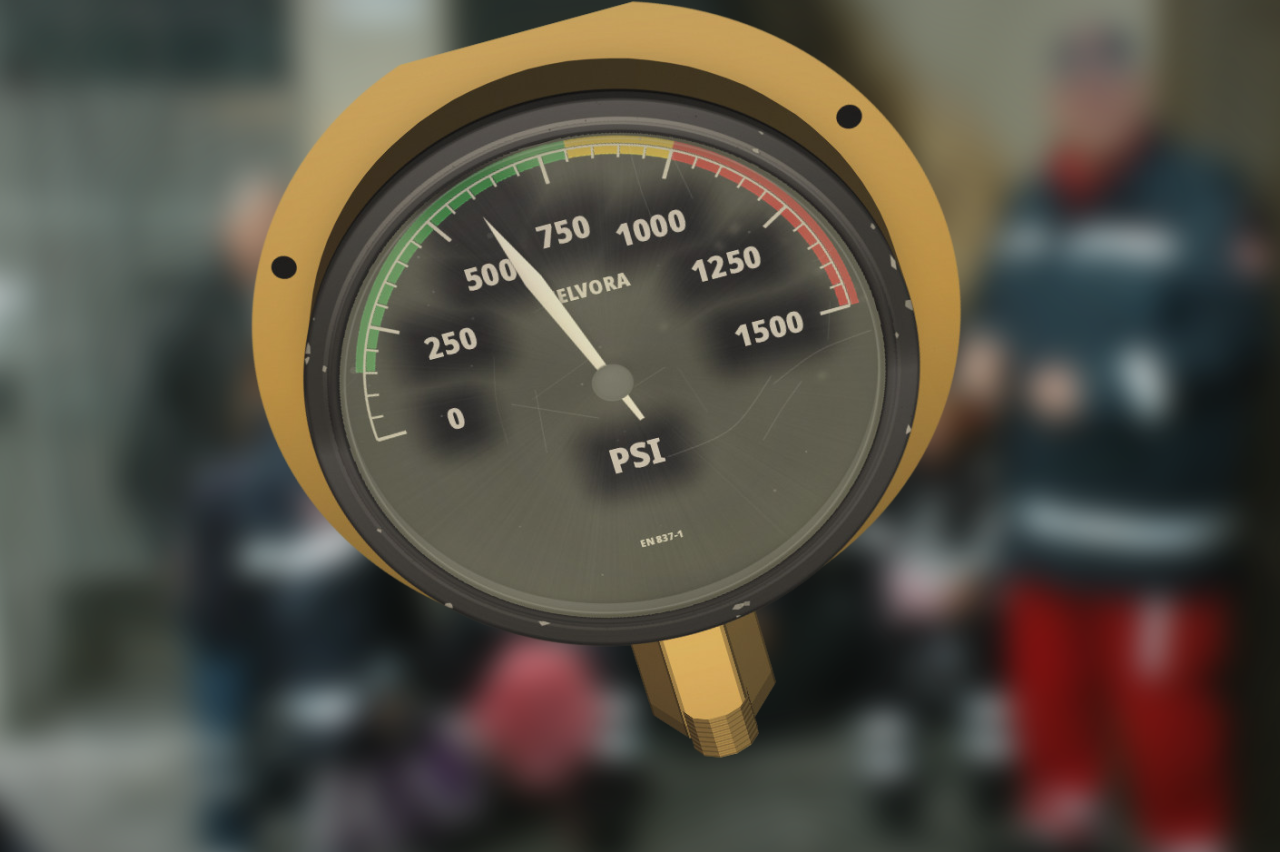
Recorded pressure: 600 psi
